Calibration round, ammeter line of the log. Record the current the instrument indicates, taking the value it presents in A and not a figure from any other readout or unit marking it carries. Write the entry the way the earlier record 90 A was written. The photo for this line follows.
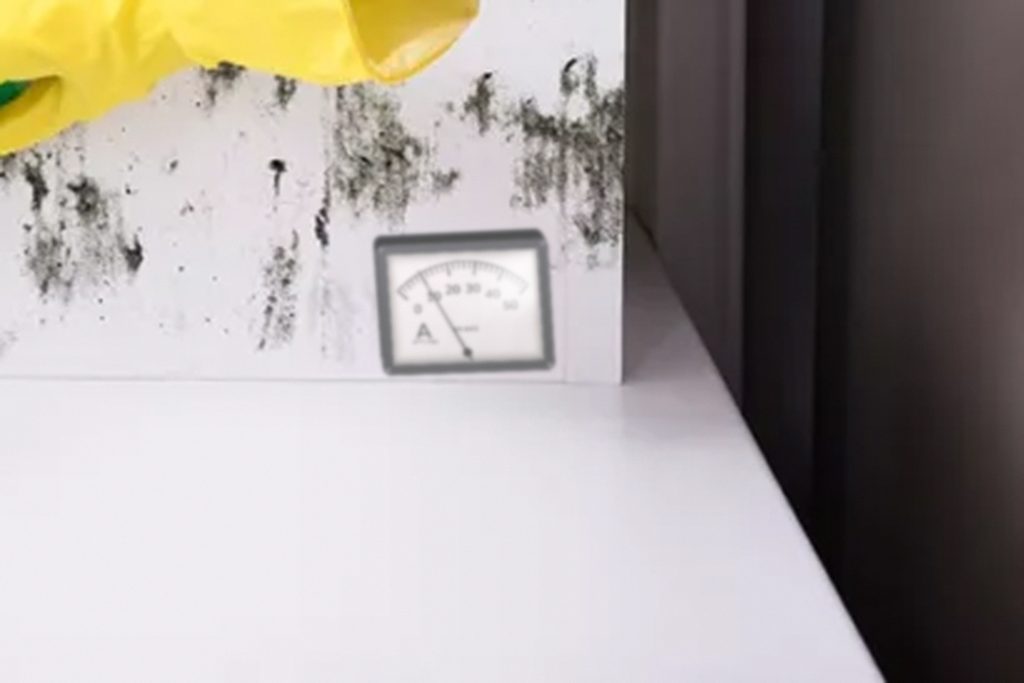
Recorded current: 10 A
